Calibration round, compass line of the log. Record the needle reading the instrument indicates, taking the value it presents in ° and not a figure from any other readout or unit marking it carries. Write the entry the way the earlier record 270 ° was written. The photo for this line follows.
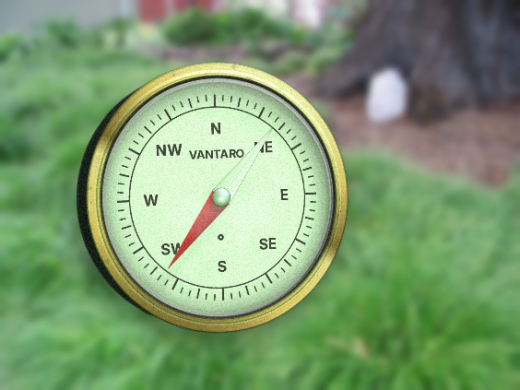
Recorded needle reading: 220 °
